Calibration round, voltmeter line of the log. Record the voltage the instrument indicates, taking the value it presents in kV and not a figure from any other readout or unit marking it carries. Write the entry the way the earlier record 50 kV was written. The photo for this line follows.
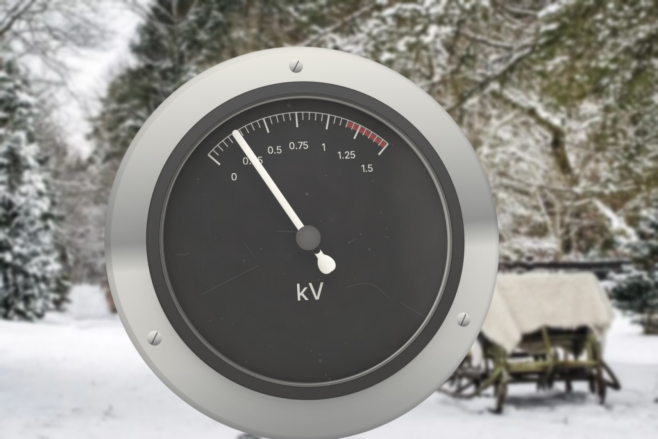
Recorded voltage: 0.25 kV
